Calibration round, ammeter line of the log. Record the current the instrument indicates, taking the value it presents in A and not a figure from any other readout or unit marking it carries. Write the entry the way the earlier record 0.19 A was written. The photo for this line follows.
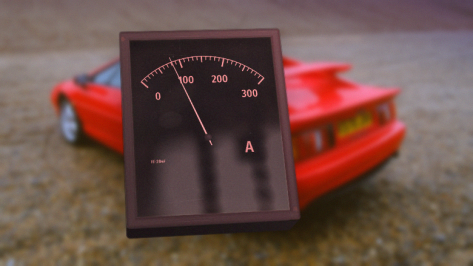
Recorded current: 80 A
